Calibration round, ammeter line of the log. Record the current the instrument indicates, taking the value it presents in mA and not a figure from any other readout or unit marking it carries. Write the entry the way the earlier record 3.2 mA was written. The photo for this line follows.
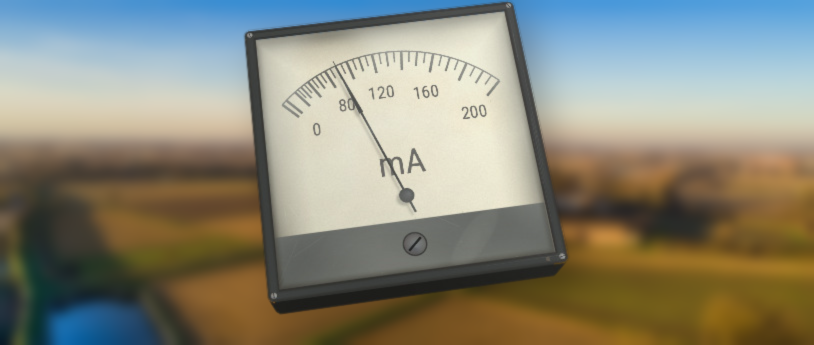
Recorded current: 90 mA
